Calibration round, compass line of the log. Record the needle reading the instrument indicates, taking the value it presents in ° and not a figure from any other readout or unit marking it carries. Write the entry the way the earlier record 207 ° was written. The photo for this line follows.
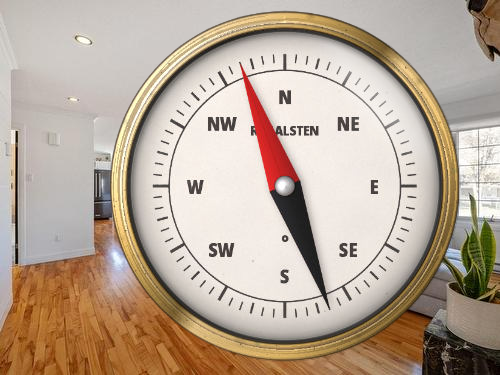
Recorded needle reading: 340 °
